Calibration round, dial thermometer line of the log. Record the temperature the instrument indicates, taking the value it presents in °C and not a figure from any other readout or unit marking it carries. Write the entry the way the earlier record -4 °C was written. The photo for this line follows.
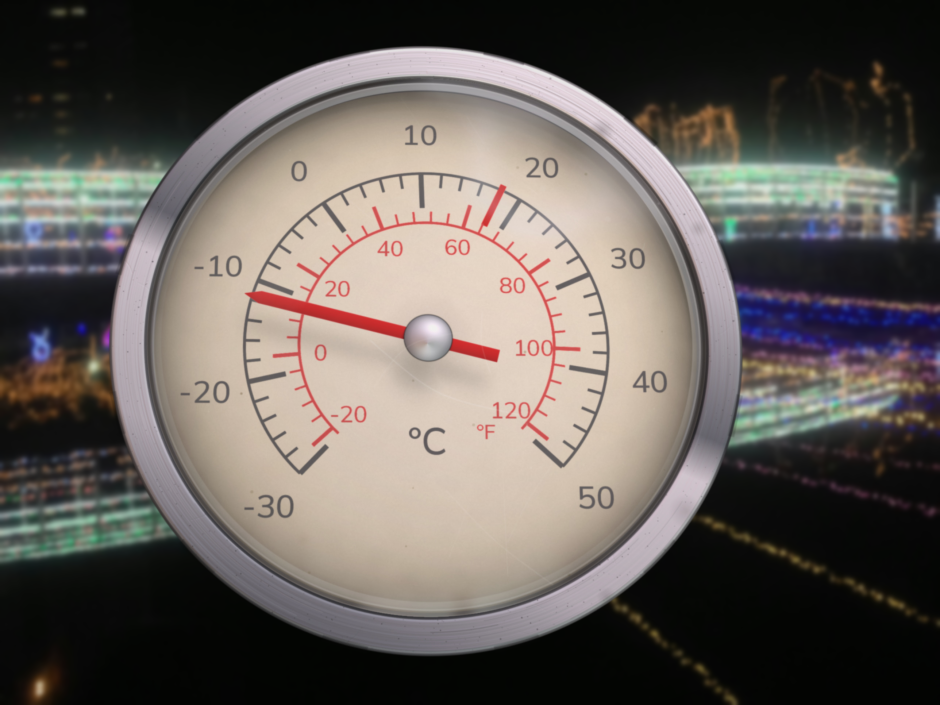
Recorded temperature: -12 °C
